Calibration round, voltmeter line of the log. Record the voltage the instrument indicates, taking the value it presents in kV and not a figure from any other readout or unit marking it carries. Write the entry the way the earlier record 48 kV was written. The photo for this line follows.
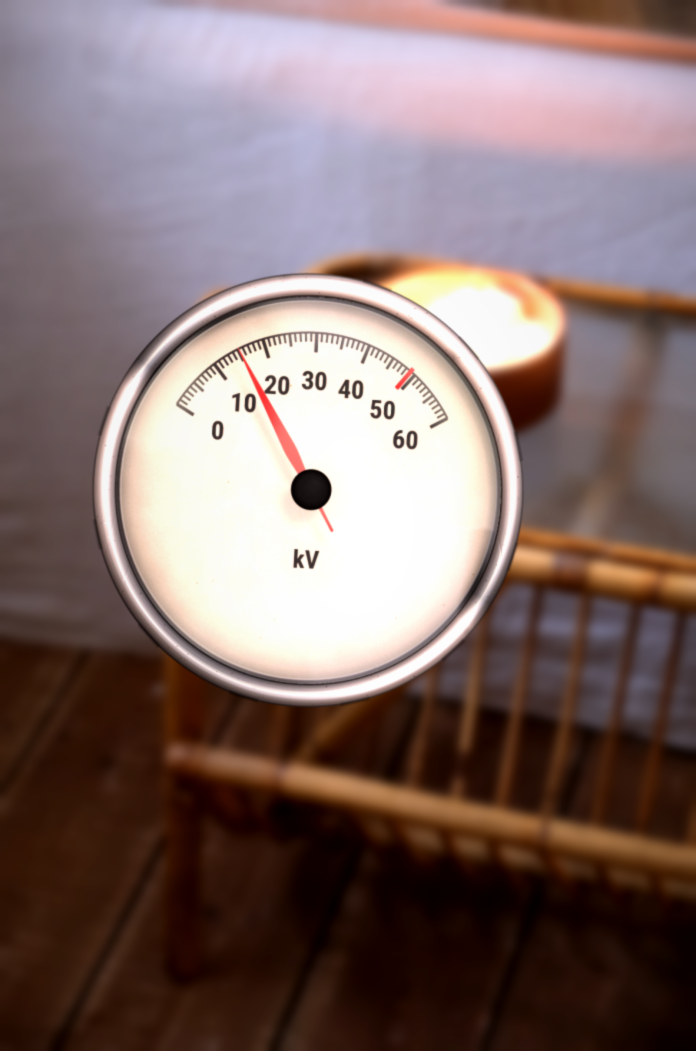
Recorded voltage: 15 kV
